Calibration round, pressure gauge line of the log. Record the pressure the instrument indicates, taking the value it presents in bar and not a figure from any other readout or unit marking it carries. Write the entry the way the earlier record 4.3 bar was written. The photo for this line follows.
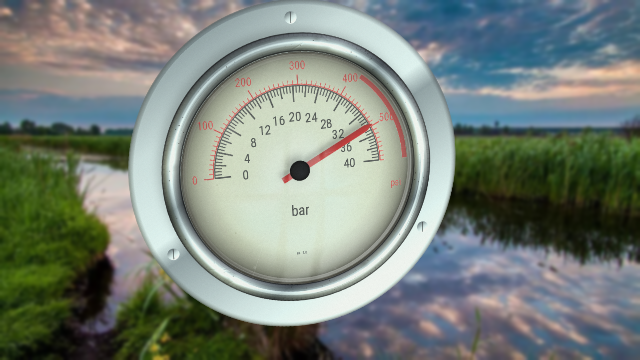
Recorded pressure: 34 bar
